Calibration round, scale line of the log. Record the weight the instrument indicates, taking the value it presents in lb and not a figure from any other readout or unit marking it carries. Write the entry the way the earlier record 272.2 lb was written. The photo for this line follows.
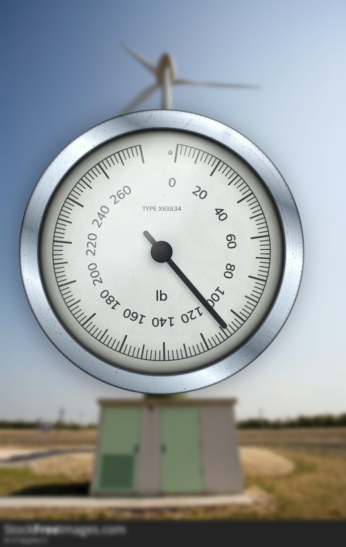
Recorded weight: 108 lb
